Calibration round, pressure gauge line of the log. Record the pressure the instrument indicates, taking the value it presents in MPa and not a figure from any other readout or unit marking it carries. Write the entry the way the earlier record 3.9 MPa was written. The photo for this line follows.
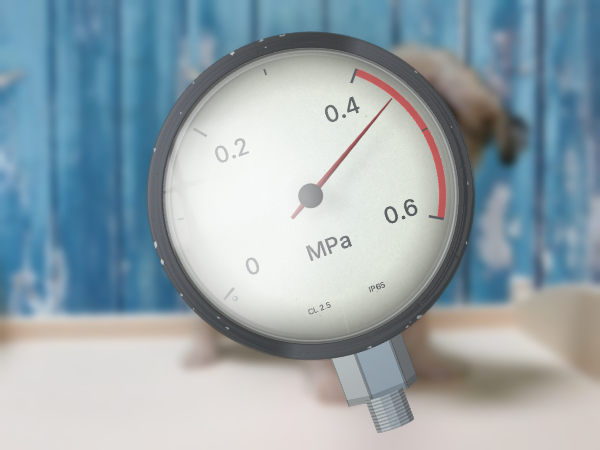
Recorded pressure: 0.45 MPa
